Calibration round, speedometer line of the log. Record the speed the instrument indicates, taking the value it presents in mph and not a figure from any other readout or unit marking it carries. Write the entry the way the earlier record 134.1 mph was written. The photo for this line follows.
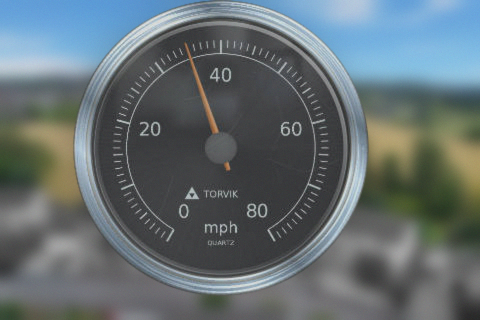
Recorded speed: 35 mph
